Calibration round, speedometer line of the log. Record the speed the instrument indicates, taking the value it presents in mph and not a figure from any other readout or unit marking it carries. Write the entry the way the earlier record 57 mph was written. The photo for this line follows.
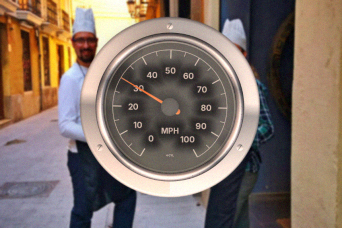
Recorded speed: 30 mph
